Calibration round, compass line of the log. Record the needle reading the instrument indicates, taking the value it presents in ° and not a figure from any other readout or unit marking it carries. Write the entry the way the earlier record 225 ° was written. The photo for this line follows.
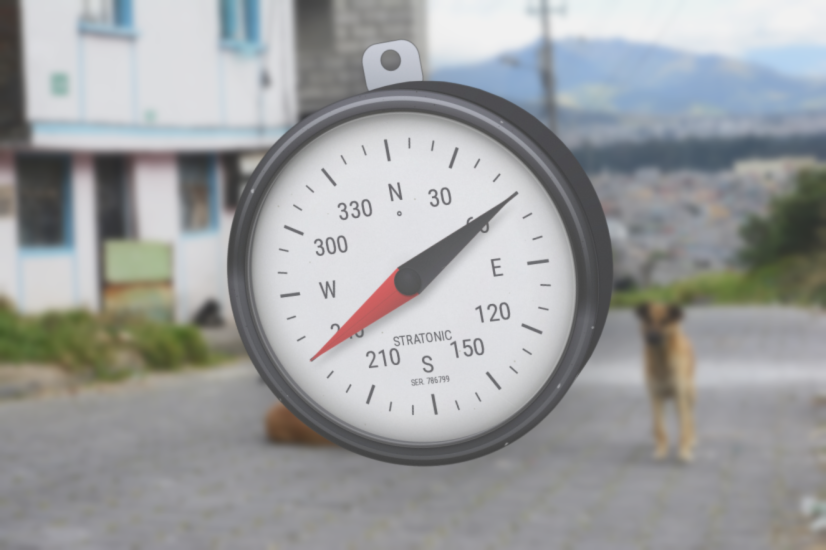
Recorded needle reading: 240 °
